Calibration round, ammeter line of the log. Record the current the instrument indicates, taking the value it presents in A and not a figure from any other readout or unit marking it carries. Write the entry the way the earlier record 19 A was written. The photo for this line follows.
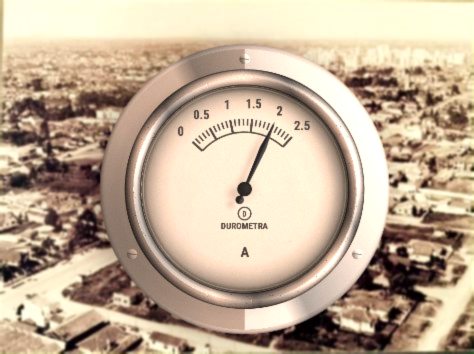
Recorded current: 2 A
